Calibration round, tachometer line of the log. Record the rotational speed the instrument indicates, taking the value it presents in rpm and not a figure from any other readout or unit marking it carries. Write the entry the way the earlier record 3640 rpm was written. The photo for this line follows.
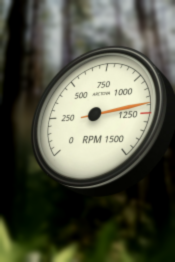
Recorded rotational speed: 1200 rpm
